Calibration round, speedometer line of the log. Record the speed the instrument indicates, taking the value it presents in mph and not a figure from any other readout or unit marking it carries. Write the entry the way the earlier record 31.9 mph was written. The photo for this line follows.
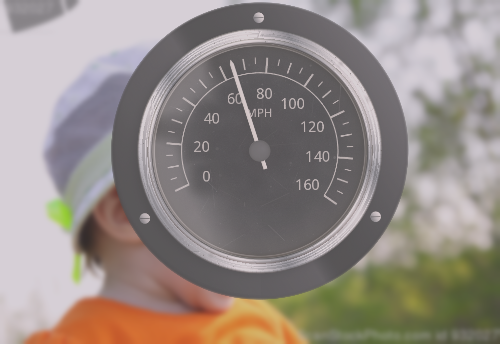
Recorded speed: 65 mph
